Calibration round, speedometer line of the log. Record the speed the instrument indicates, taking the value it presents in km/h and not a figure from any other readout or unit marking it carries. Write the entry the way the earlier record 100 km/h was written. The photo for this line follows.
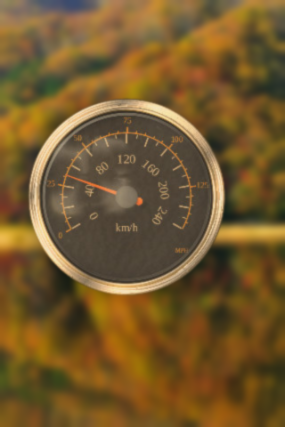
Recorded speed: 50 km/h
